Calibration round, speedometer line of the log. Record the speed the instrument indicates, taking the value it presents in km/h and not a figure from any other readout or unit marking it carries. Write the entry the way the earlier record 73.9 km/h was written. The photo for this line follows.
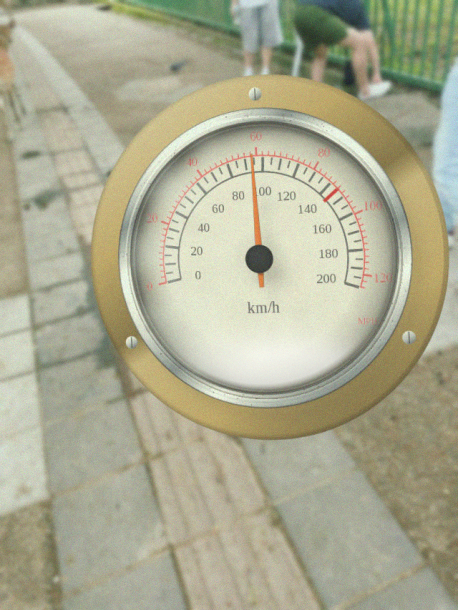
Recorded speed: 95 km/h
